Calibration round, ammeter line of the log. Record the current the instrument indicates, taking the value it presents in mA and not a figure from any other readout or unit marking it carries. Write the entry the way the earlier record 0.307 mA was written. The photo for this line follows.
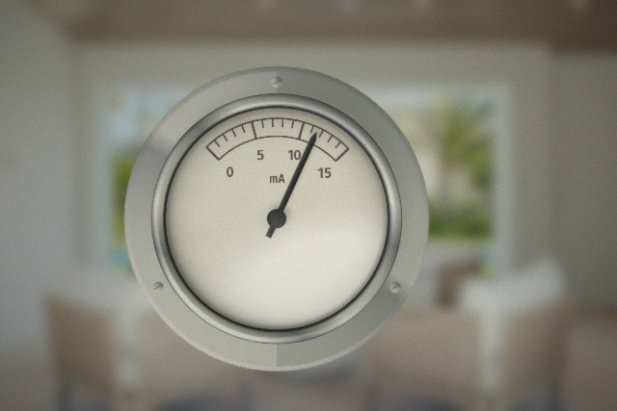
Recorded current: 11.5 mA
